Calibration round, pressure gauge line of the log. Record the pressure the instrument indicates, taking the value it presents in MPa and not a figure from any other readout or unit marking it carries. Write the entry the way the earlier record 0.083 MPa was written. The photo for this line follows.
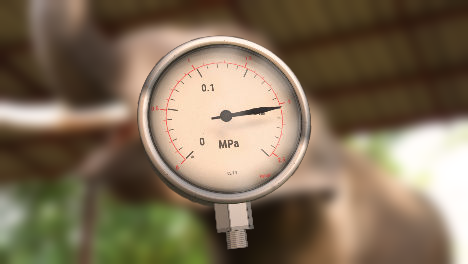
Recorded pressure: 0.2 MPa
